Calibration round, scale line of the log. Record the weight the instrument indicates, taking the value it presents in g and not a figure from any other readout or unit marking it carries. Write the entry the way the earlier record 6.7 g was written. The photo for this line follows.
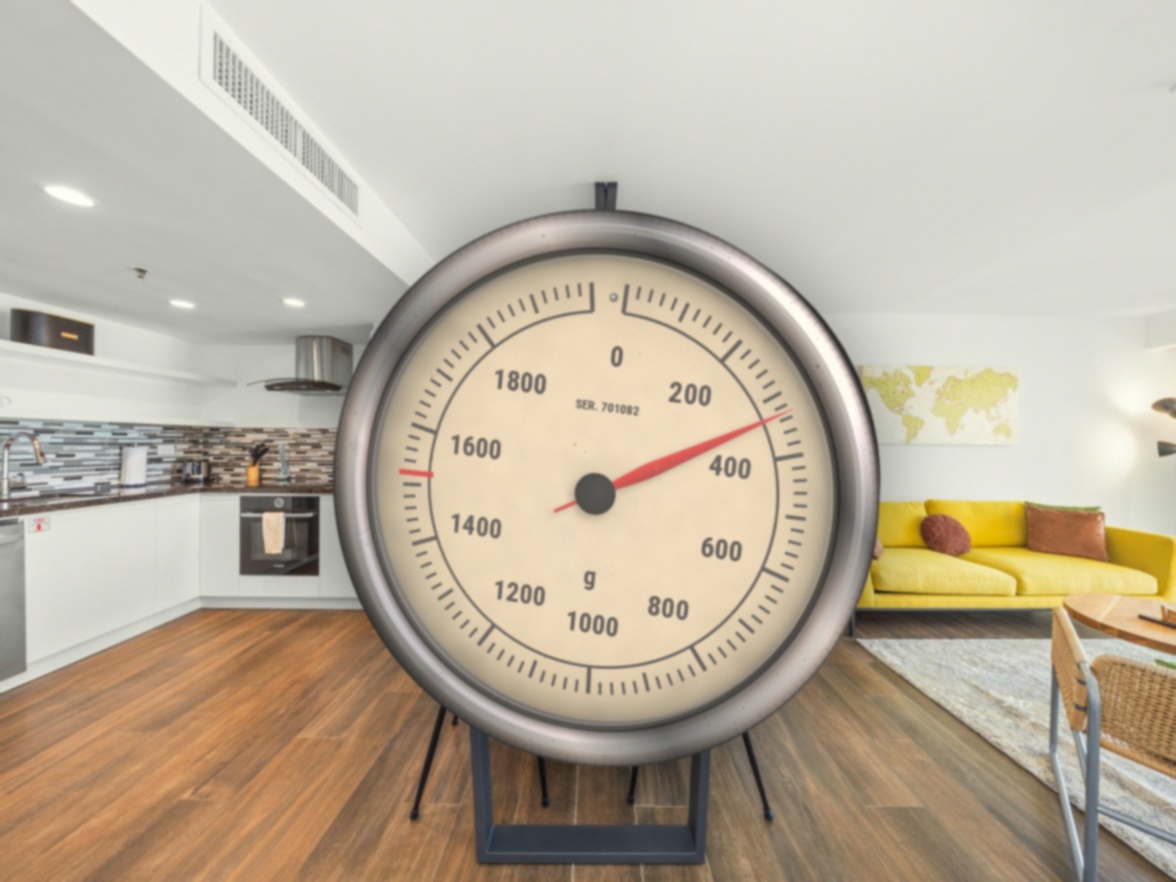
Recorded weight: 330 g
